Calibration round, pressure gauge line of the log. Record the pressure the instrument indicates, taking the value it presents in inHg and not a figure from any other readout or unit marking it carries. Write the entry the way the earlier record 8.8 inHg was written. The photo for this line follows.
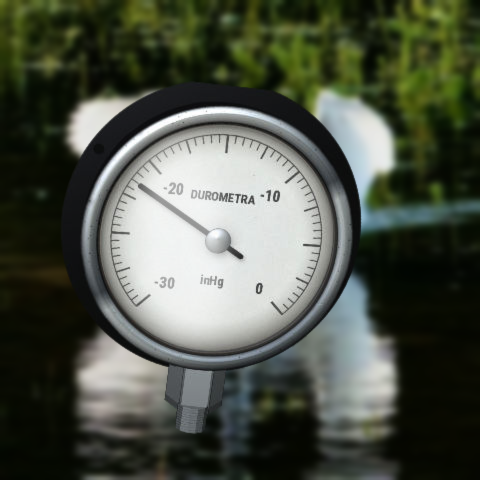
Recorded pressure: -21.5 inHg
